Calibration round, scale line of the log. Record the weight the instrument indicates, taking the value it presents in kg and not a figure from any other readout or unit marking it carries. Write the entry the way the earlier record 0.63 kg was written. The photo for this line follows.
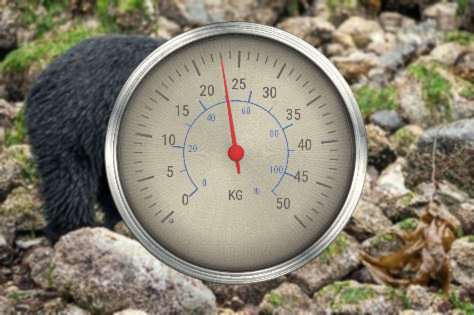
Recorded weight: 23 kg
